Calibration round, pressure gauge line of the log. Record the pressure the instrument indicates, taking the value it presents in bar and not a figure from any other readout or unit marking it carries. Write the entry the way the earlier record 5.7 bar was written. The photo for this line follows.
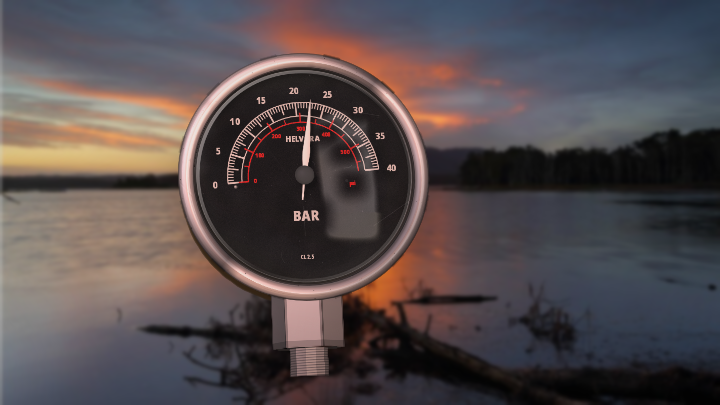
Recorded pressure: 22.5 bar
